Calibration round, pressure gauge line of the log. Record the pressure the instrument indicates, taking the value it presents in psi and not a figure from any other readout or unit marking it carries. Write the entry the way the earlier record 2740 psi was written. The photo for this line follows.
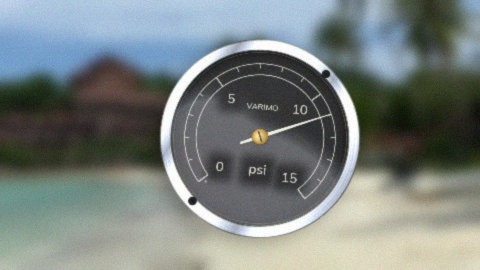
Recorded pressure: 11 psi
